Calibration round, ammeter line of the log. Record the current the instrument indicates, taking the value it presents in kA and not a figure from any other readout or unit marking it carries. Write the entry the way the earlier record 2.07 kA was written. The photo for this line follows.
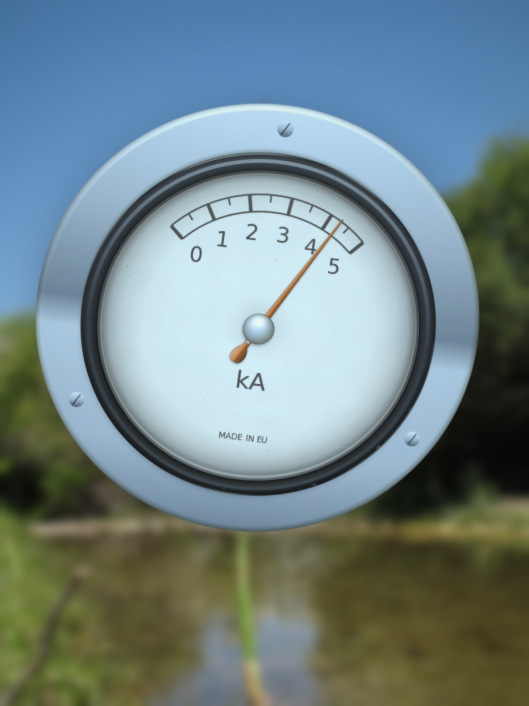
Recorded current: 4.25 kA
